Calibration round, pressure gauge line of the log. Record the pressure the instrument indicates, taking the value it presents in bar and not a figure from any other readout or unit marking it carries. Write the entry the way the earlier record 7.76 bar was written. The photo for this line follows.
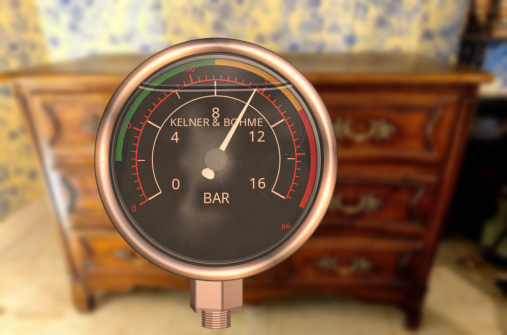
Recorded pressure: 10 bar
